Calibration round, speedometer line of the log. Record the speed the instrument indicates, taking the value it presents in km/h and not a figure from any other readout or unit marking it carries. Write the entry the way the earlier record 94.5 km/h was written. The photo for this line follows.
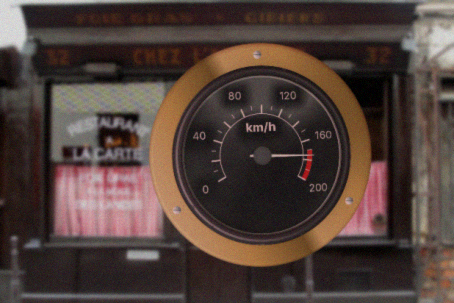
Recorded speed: 175 km/h
